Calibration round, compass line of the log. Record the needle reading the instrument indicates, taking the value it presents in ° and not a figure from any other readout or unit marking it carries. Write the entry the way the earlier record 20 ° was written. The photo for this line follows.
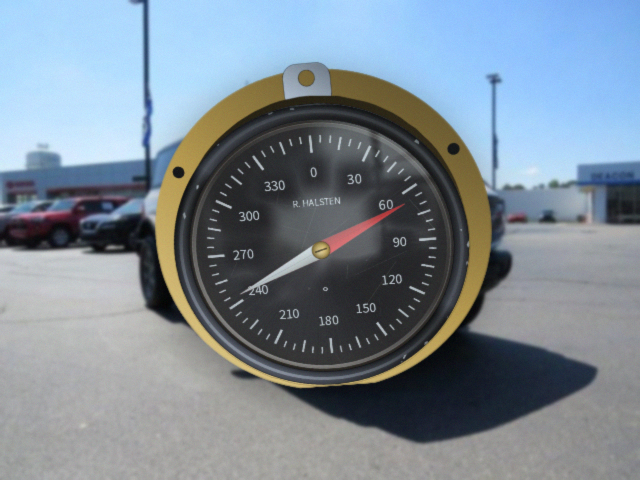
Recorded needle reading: 65 °
